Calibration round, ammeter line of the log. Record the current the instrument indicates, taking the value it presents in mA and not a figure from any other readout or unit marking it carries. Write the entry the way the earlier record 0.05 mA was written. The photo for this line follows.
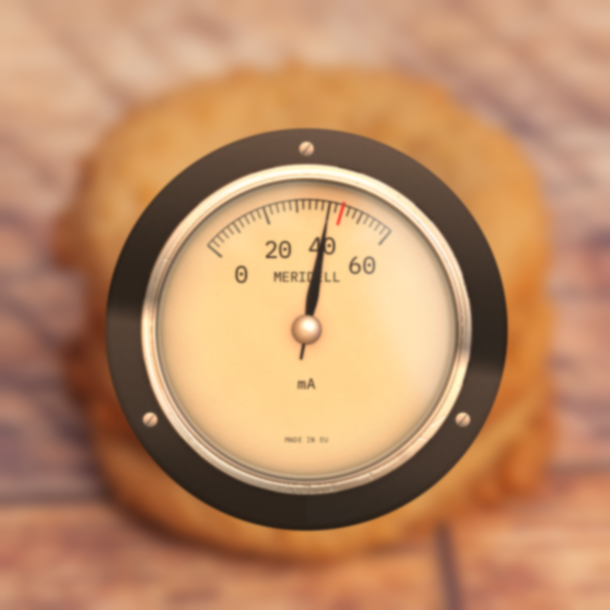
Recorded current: 40 mA
